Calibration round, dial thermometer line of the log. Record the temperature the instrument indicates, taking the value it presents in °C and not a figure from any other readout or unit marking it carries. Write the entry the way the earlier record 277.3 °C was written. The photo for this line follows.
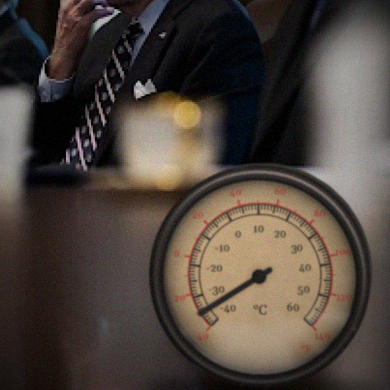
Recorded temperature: -35 °C
